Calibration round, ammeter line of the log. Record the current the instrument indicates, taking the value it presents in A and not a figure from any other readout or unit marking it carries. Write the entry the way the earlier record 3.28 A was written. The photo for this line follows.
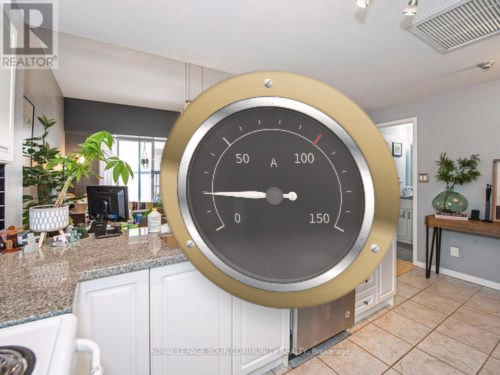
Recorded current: 20 A
